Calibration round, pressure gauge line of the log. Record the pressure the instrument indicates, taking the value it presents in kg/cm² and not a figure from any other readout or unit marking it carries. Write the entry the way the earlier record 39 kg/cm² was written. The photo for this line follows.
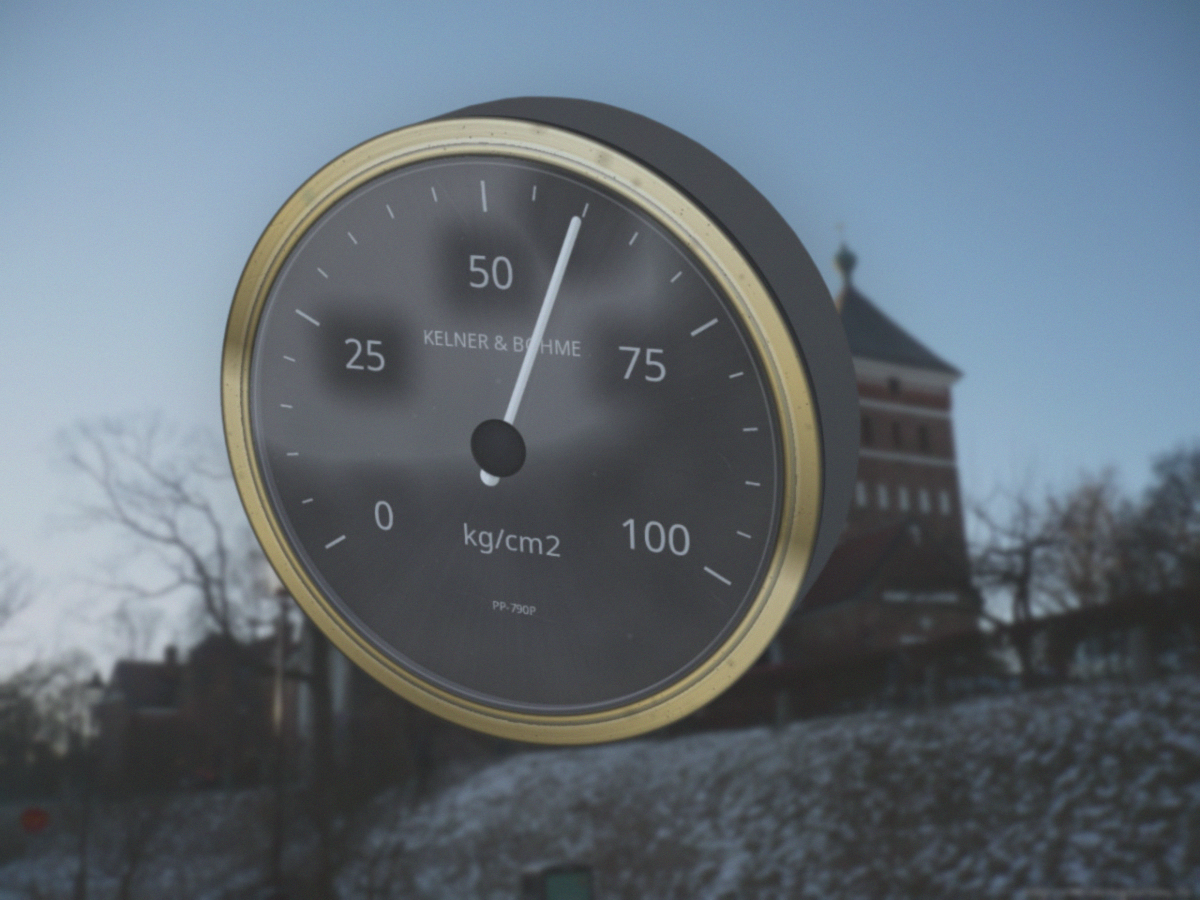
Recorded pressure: 60 kg/cm²
